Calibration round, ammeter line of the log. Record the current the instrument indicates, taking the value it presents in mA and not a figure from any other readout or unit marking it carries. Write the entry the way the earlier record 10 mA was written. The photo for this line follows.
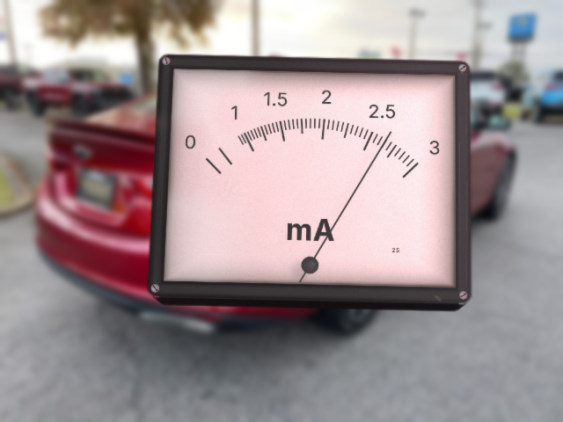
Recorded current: 2.65 mA
